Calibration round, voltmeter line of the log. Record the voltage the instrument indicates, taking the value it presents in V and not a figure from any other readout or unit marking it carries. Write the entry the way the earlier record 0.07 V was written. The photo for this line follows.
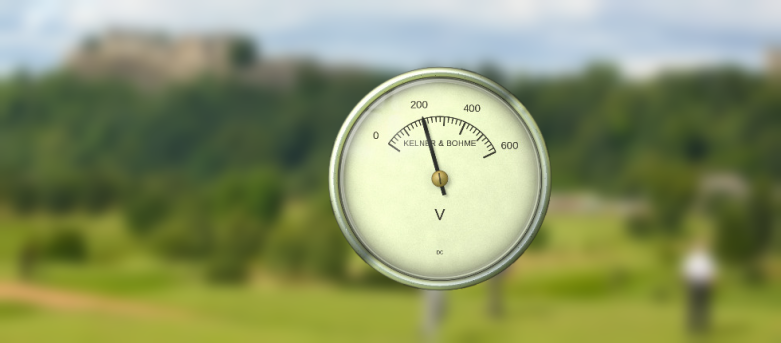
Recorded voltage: 200 V
